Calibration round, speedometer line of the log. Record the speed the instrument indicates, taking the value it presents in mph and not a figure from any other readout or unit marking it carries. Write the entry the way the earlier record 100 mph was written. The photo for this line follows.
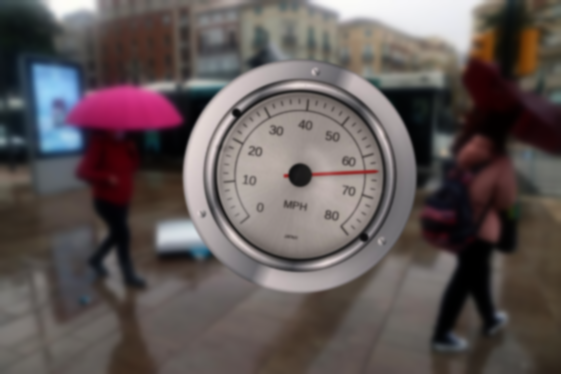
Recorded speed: 64 mph
